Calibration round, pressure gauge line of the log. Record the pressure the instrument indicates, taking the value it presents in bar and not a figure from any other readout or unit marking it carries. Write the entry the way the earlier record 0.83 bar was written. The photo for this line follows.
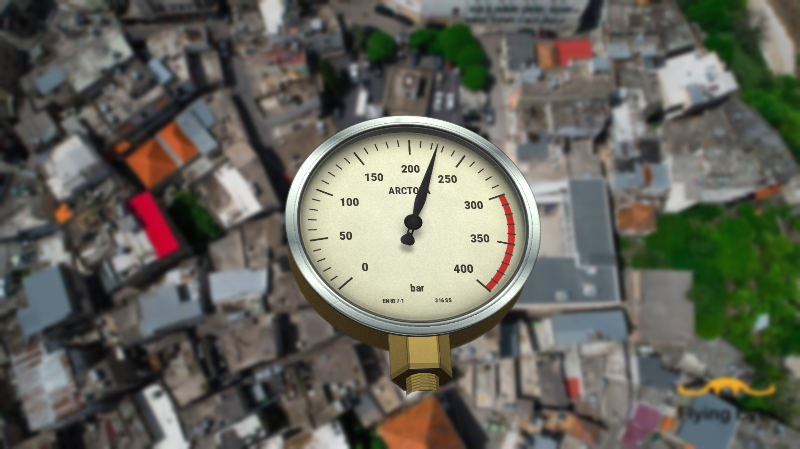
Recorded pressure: 225 bar
